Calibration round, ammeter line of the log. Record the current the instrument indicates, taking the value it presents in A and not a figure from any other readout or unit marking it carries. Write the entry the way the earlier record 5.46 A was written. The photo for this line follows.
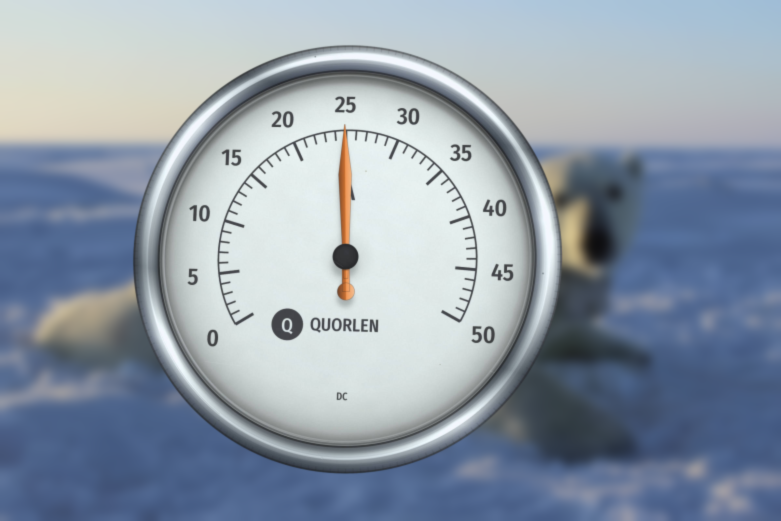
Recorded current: 25 A
